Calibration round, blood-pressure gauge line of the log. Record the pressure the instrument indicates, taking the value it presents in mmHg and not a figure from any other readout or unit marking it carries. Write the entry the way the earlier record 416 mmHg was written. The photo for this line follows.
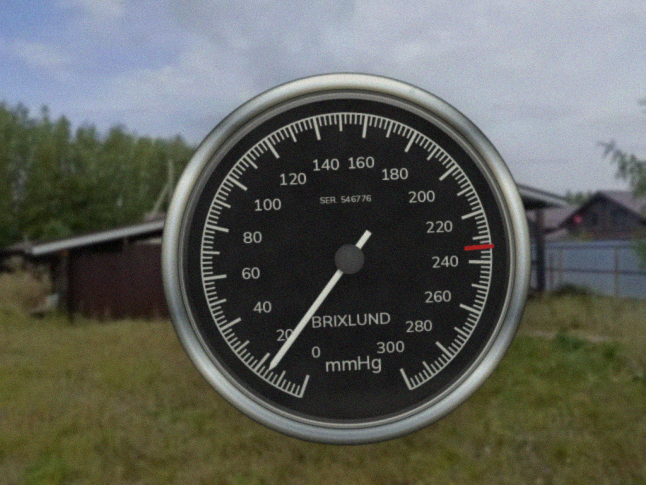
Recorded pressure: 16 mmHg
